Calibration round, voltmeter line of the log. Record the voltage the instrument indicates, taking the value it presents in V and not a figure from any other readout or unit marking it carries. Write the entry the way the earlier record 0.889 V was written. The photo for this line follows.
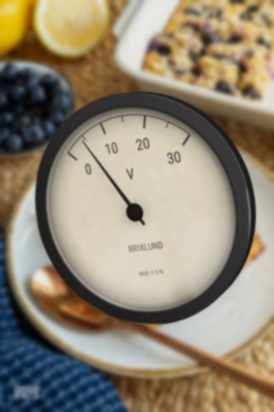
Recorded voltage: 5 V
